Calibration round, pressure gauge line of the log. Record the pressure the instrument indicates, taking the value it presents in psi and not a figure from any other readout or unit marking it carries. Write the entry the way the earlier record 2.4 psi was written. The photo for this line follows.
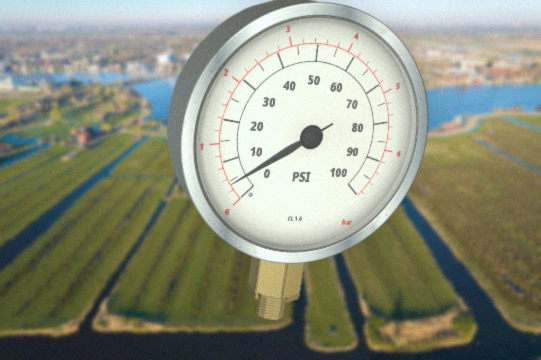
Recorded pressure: 5 psi
